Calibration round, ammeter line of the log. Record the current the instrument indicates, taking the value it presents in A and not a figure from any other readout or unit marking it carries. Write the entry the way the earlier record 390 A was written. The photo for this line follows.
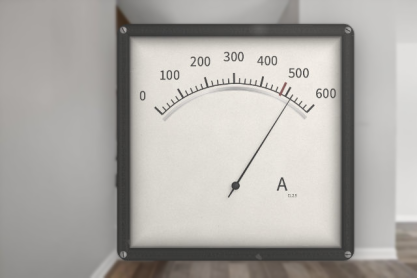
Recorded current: 520 A
